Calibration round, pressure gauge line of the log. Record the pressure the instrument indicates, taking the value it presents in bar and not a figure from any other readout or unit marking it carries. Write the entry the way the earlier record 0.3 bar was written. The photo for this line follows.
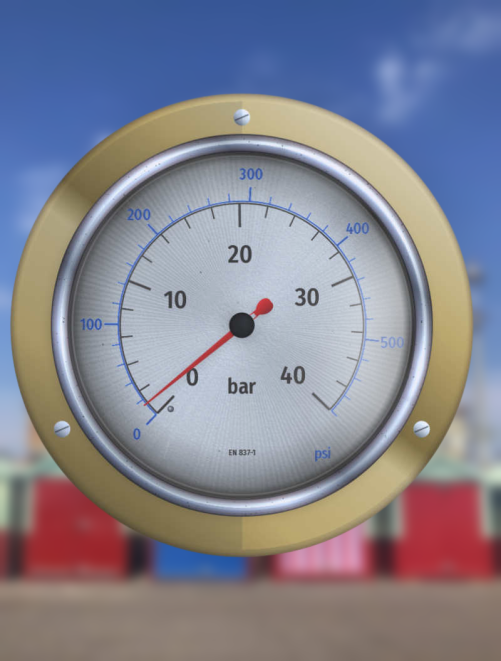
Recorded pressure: 1 bar
